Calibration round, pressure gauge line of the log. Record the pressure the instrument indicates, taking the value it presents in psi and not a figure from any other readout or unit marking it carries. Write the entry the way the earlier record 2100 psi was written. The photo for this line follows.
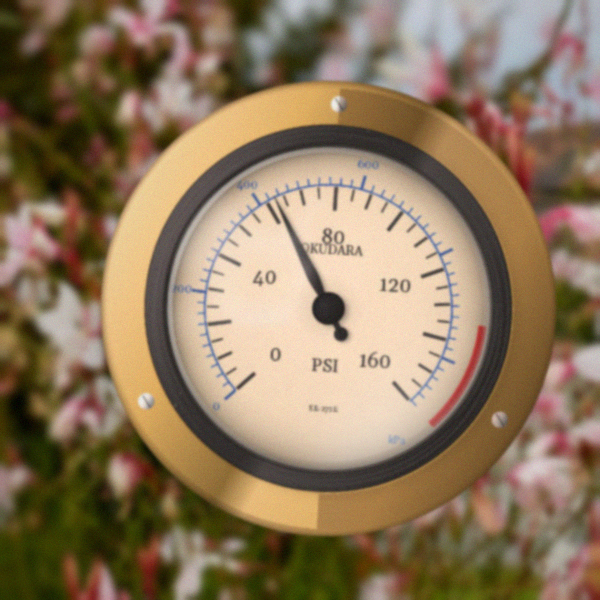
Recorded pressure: 62.5 psi
